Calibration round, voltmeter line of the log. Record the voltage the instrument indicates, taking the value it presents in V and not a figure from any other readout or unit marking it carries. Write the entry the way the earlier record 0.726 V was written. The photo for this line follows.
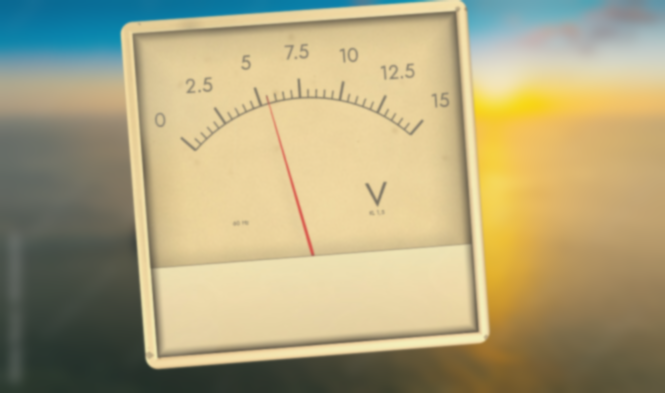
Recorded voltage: 5.5 V
